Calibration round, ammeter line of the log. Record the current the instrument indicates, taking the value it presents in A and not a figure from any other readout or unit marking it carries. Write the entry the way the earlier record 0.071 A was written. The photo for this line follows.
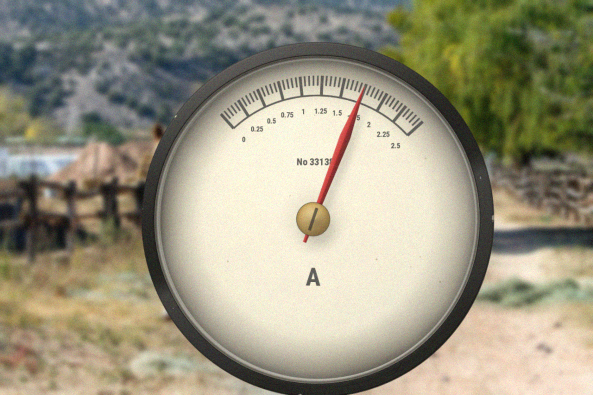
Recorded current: 1.75 A
